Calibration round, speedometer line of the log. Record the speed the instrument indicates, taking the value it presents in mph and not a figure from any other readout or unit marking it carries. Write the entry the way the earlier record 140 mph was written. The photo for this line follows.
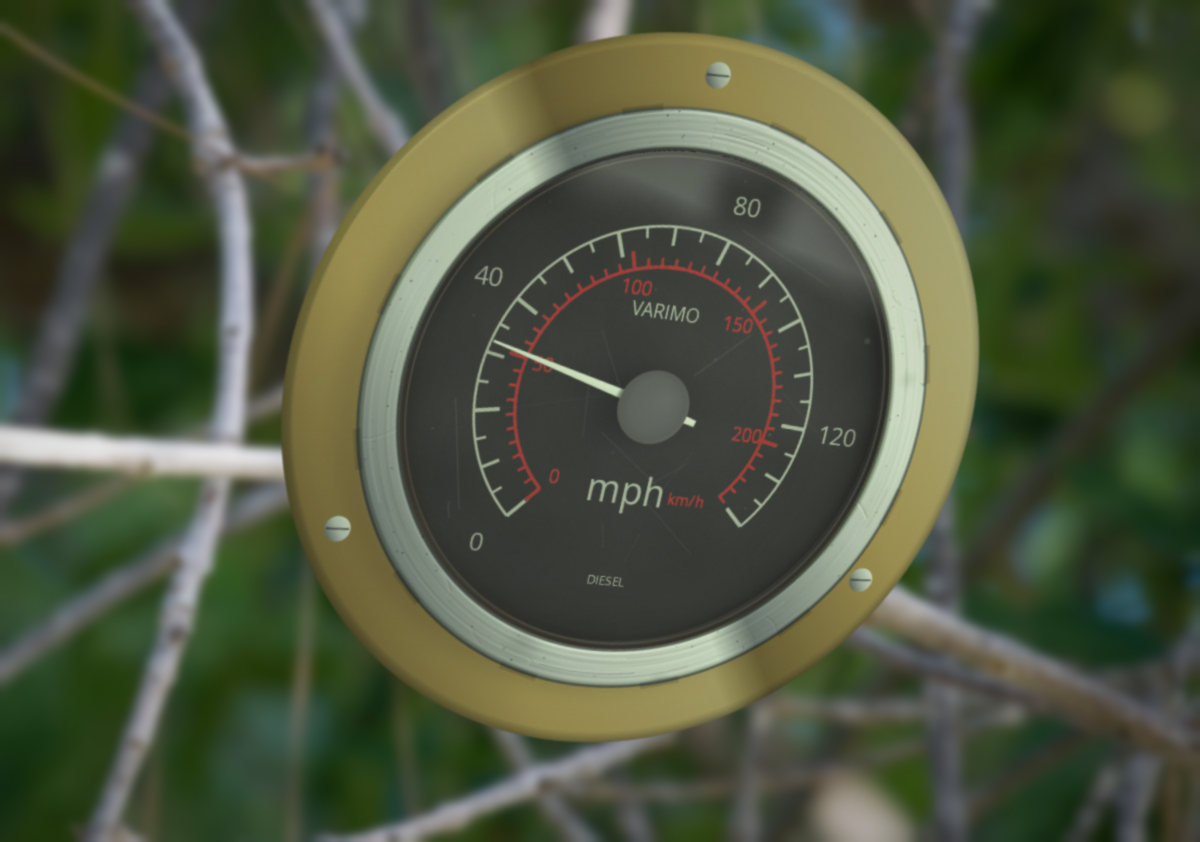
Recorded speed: 32.5 mph
